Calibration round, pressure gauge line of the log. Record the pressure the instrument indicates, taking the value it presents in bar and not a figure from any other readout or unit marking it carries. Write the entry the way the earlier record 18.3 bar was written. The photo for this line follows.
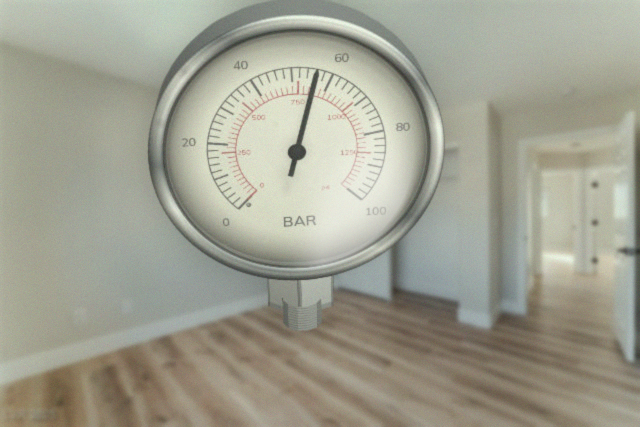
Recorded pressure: 56 bar
